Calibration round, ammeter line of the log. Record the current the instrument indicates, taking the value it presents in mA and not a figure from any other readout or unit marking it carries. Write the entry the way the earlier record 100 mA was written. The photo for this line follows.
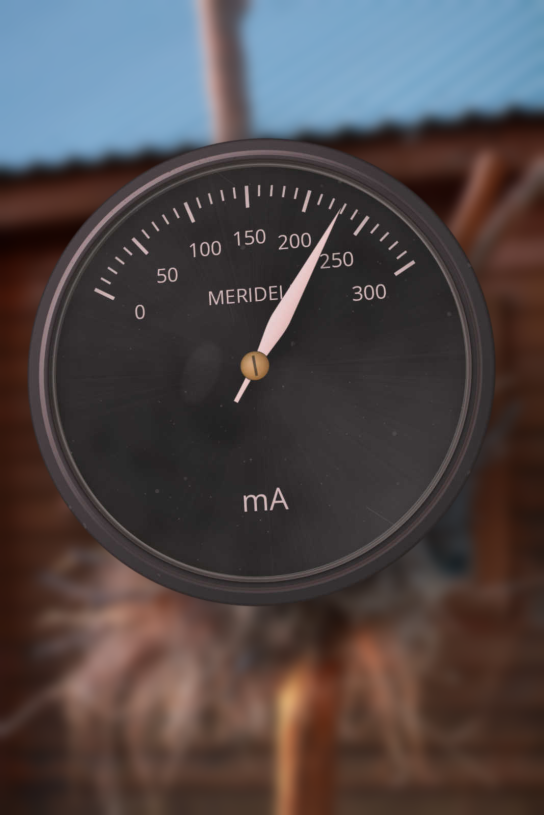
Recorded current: 230 mA
